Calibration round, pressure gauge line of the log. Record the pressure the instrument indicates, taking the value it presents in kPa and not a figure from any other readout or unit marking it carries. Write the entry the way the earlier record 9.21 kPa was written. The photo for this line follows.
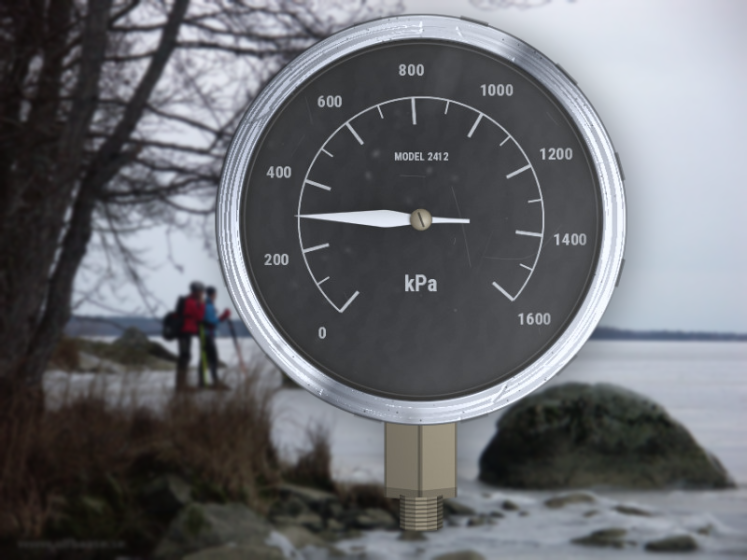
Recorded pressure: 300 kPa
